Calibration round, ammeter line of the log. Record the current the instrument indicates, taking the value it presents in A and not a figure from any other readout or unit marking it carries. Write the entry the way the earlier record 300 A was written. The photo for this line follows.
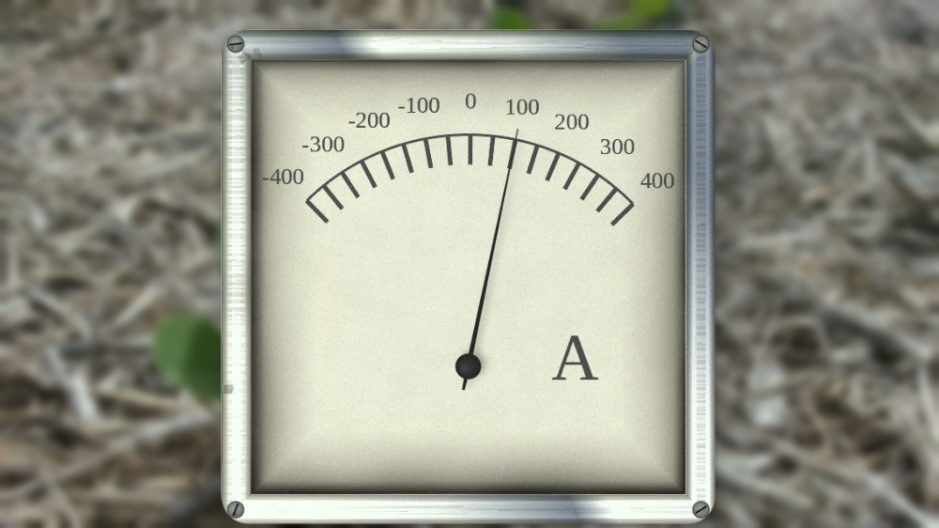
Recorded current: 100 A
